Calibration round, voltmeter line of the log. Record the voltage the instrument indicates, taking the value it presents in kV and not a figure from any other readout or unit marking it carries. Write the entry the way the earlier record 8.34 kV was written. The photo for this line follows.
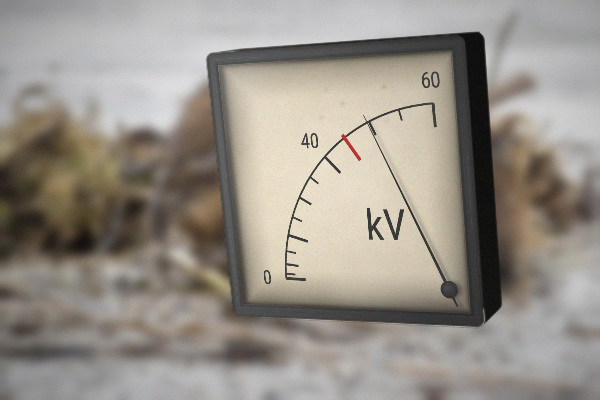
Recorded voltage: 50 kV
